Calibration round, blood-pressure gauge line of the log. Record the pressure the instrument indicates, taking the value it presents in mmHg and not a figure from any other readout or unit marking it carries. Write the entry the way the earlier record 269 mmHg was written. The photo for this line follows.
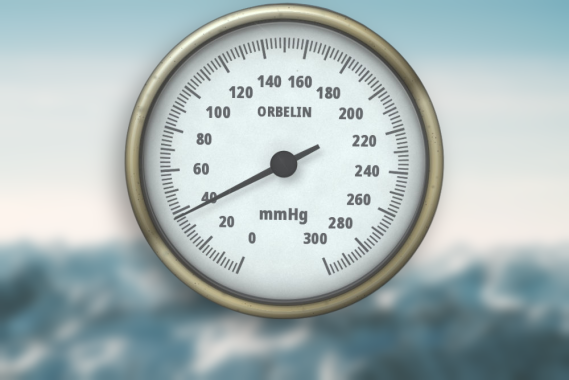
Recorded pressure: 38 mmHg
